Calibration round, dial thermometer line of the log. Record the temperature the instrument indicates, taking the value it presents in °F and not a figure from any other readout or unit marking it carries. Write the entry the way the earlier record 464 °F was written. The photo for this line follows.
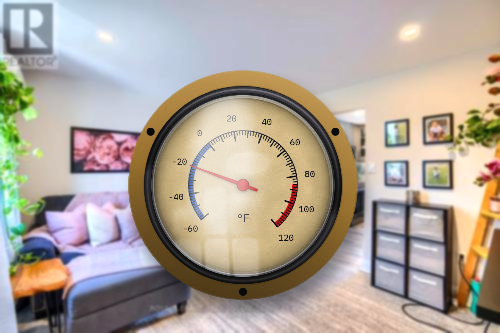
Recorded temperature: -20 °F
